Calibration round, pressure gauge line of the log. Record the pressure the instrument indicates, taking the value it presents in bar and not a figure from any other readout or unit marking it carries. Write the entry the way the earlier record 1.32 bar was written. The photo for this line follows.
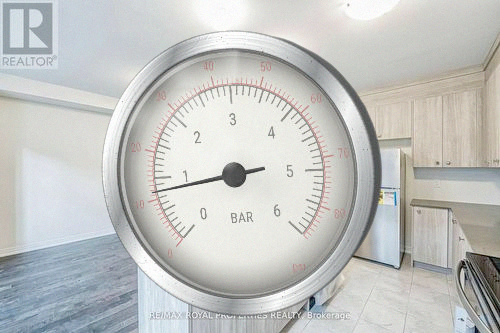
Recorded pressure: 0.8 bar
